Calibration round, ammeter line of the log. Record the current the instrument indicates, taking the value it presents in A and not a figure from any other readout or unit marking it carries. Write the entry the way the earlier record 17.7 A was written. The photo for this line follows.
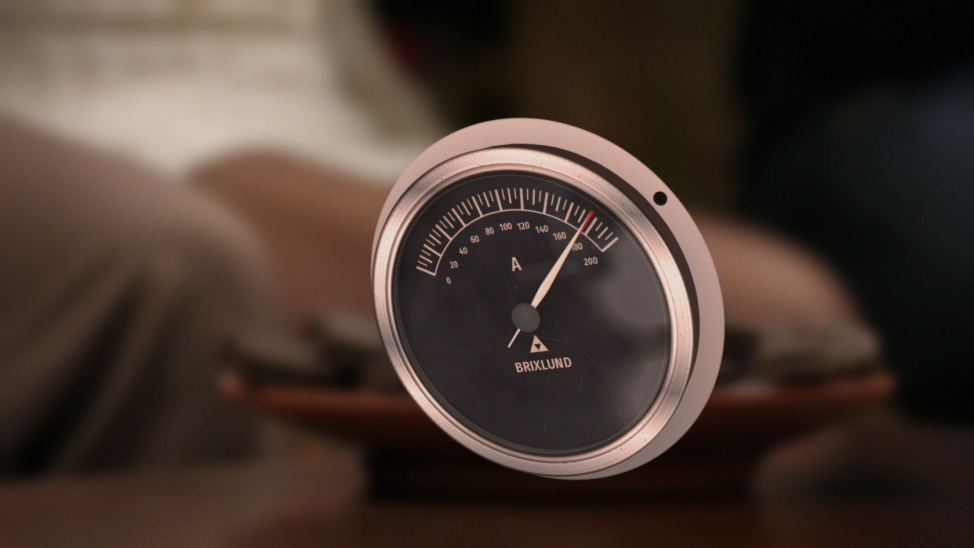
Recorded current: 175 A
